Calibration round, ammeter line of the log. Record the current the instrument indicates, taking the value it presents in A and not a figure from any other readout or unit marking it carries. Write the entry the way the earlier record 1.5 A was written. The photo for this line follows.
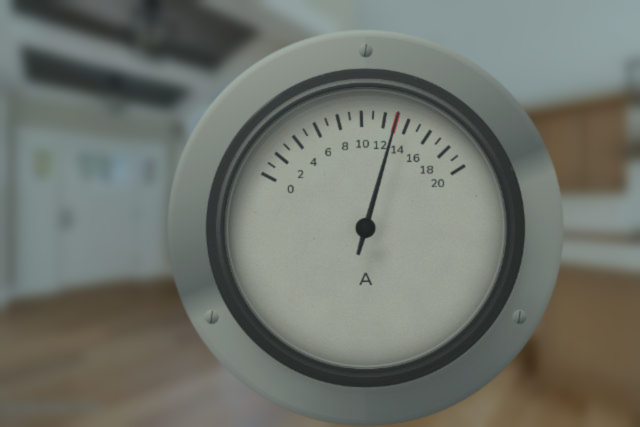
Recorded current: 13 A
